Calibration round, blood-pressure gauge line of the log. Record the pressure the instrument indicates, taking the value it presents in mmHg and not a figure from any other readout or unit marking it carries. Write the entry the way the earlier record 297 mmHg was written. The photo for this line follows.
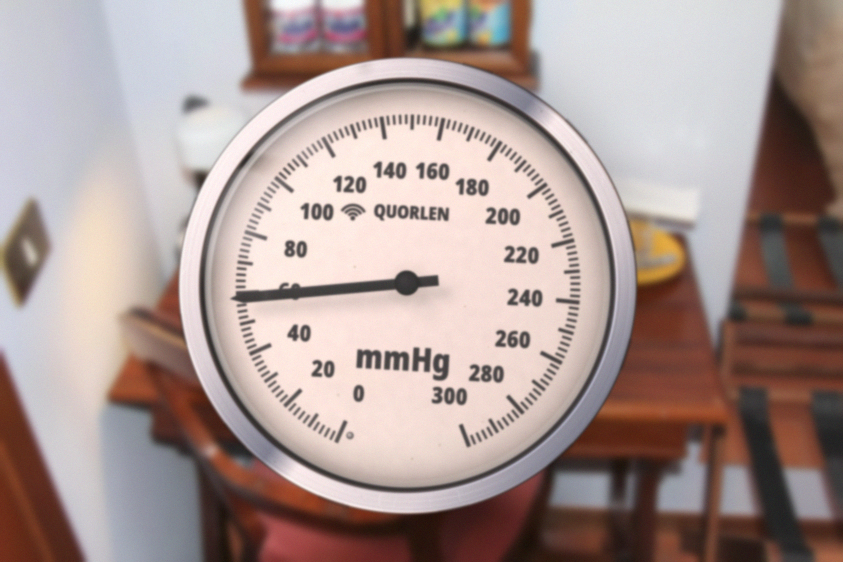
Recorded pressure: 58 mmHg
